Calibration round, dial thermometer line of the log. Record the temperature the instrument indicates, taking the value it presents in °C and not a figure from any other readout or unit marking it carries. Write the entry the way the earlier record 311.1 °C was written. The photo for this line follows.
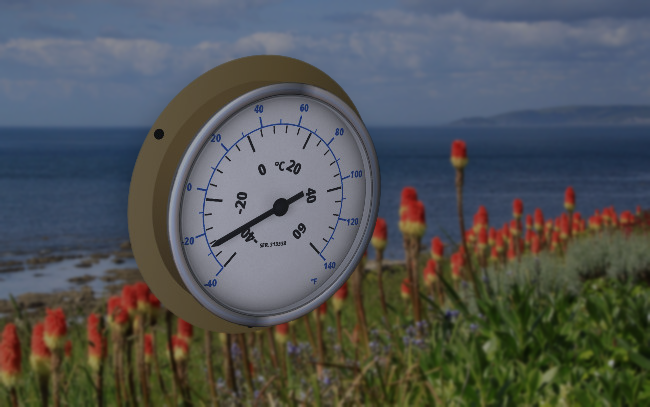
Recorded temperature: -32 °C
